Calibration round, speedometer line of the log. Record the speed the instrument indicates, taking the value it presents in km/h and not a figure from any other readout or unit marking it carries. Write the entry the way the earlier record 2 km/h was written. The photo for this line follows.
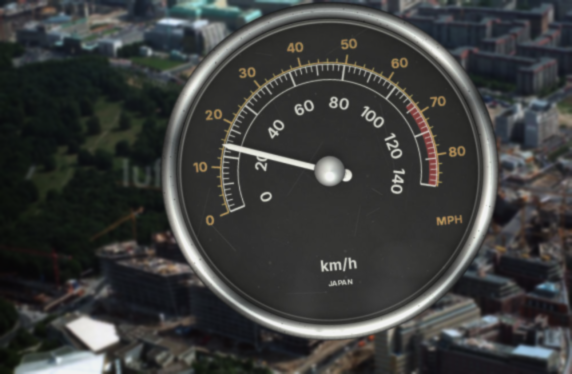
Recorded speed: 24 km/h
